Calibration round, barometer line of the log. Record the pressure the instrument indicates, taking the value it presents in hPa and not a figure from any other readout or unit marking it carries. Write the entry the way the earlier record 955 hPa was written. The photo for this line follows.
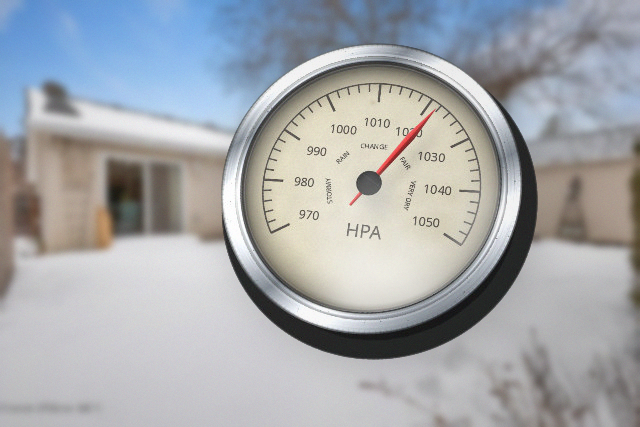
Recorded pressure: 1022 hPa
